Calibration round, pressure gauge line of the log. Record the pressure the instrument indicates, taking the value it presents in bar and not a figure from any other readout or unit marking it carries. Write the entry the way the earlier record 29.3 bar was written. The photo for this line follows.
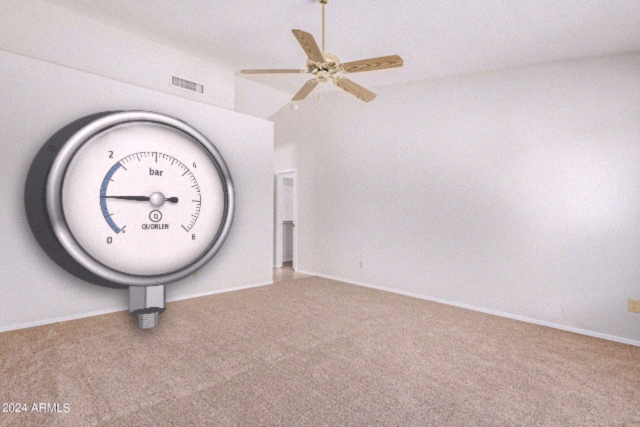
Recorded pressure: 1 bar
